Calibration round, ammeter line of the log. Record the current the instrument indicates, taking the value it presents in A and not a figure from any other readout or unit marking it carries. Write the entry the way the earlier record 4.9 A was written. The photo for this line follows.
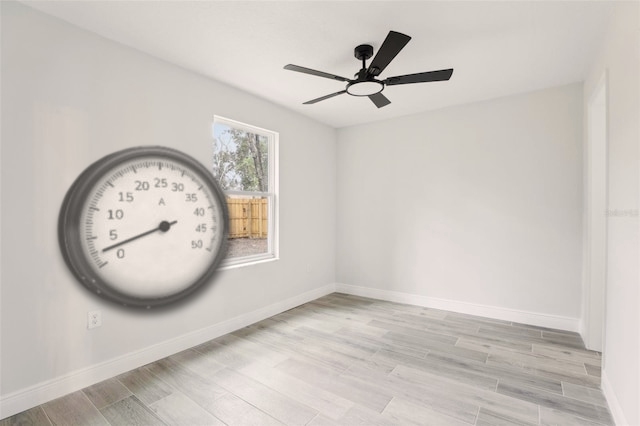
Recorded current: 2.5 A
